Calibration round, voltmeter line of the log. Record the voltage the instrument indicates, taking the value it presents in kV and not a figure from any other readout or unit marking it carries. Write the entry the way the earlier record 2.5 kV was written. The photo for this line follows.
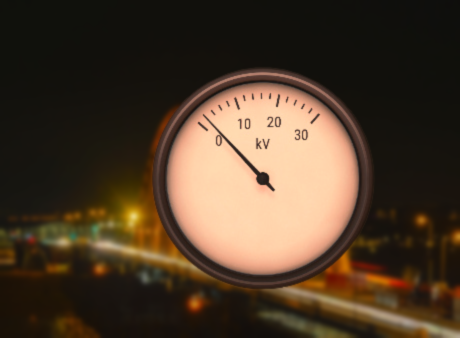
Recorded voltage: 2 kV
